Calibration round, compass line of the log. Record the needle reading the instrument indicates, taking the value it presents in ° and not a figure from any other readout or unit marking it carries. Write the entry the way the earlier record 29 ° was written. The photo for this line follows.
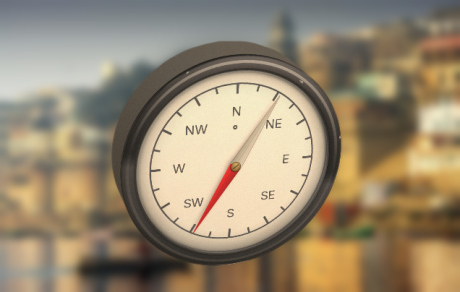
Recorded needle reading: 210 °
